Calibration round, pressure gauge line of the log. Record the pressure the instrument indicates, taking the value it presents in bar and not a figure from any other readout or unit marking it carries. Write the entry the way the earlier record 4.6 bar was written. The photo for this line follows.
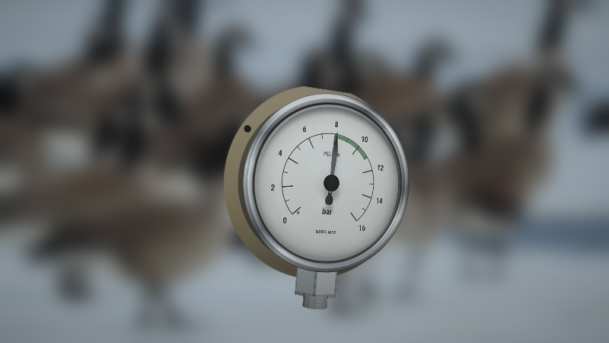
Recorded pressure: 8 bar
